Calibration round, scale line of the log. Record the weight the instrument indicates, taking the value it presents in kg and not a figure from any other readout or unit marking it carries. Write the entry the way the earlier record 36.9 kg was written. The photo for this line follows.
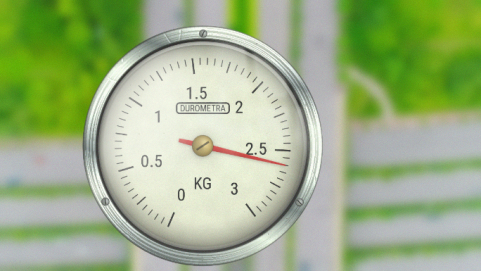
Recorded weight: 2.6 kg
